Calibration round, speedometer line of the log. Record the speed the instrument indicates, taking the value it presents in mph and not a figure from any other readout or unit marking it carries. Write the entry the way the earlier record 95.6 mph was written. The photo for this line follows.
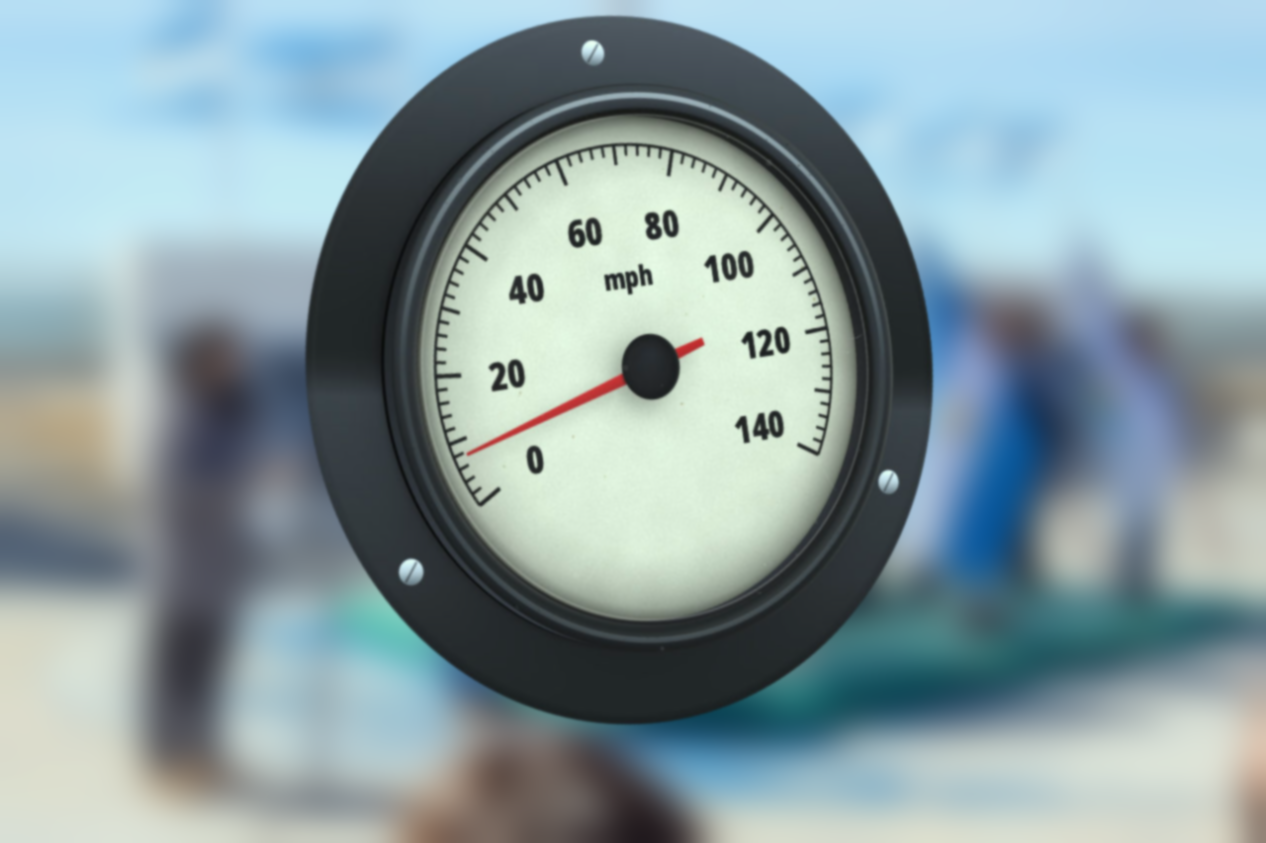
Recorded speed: 8 mph
